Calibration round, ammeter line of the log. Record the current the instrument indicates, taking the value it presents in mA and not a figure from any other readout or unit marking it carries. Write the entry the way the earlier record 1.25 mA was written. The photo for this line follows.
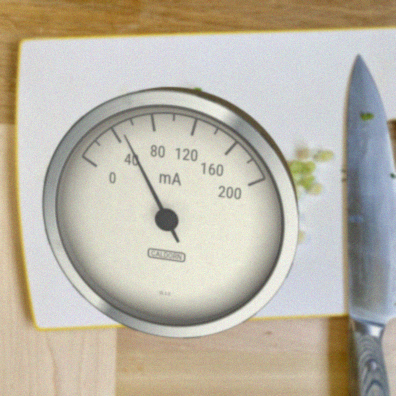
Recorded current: 50 mA
